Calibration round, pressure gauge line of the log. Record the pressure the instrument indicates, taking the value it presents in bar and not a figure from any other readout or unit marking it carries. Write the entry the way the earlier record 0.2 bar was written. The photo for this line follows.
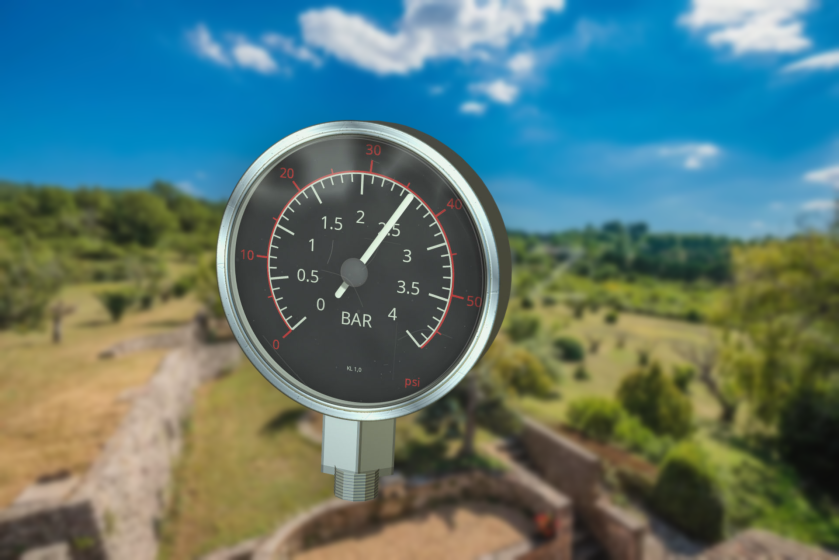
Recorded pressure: 2.5 bar
